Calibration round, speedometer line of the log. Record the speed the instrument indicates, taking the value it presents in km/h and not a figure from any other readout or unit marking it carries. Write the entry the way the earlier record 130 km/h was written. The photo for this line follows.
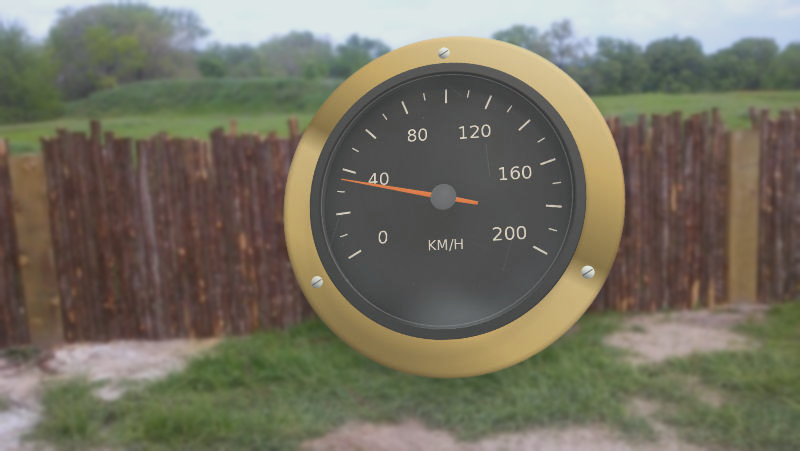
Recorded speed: 35 km/h
